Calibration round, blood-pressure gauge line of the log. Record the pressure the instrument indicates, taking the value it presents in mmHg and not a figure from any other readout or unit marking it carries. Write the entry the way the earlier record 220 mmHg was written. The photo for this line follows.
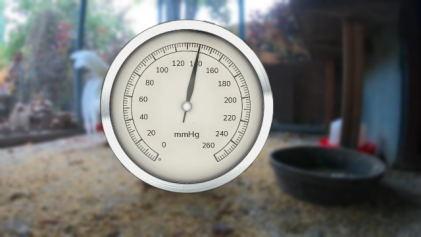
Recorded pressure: 140 mmHg
